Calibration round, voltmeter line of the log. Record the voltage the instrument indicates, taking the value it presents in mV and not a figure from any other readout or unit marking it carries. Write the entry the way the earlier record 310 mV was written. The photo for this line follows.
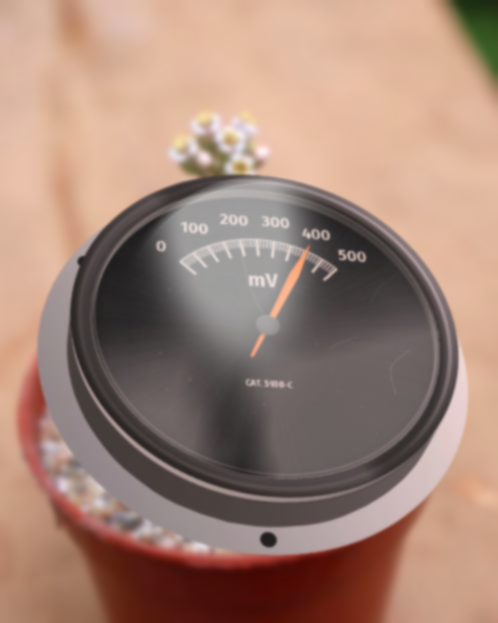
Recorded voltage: 400 mV
